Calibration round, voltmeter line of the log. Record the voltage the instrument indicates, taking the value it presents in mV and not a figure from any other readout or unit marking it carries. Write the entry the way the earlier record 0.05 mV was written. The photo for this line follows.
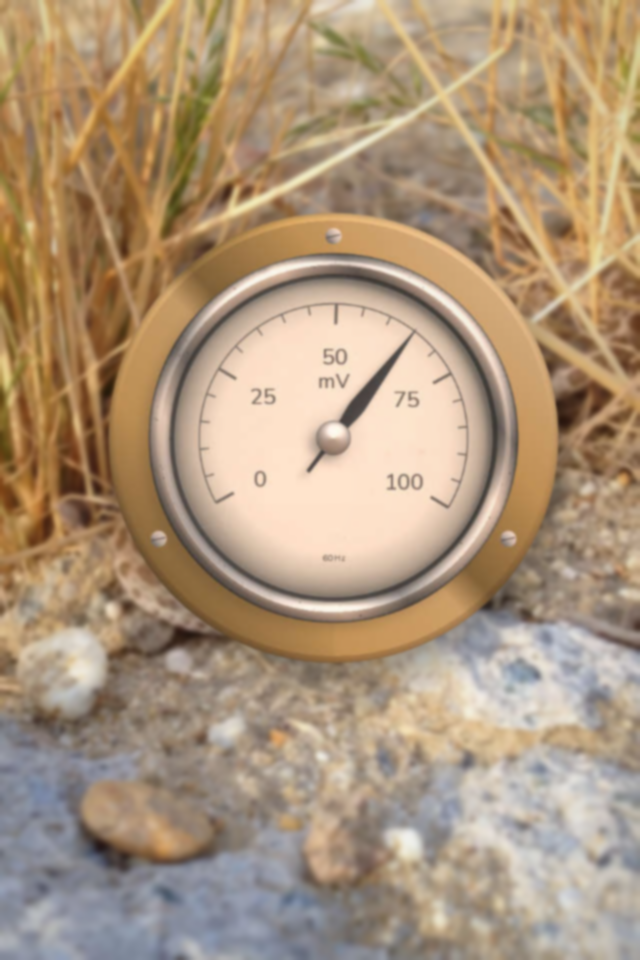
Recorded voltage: 65 mV
